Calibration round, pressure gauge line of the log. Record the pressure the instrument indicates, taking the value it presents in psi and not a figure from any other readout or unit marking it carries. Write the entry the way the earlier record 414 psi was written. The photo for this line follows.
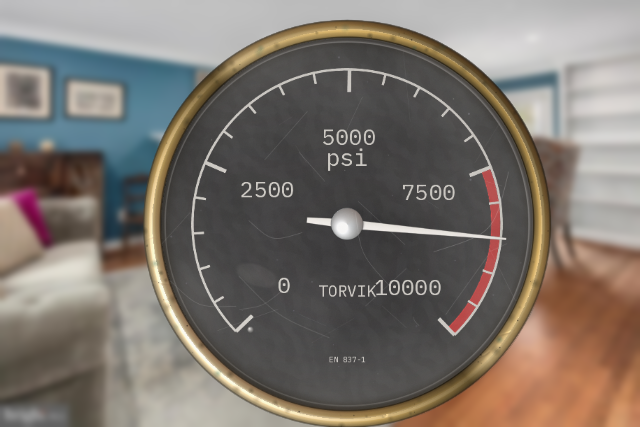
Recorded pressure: 8500 psi
